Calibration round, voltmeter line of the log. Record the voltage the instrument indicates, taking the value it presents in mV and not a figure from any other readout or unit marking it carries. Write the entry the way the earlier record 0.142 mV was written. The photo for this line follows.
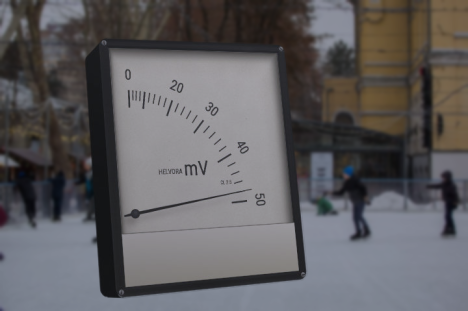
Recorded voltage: 48 mV
